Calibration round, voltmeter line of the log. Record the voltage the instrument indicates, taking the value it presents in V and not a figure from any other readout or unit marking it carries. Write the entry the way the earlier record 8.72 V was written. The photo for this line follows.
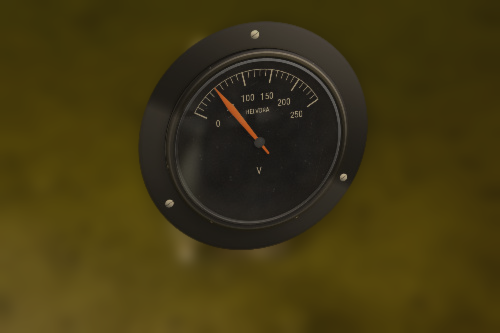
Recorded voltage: 50 V
